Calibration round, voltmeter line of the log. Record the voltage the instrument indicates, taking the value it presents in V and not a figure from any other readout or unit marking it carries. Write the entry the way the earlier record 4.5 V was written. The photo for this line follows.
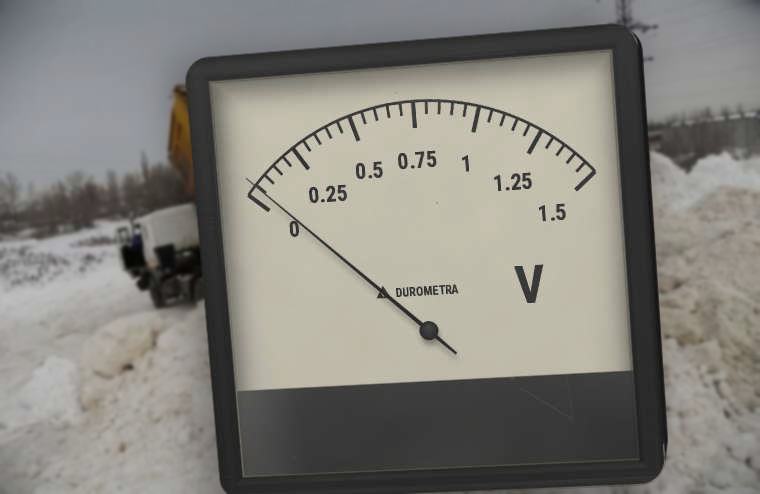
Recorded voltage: 0.05 V
